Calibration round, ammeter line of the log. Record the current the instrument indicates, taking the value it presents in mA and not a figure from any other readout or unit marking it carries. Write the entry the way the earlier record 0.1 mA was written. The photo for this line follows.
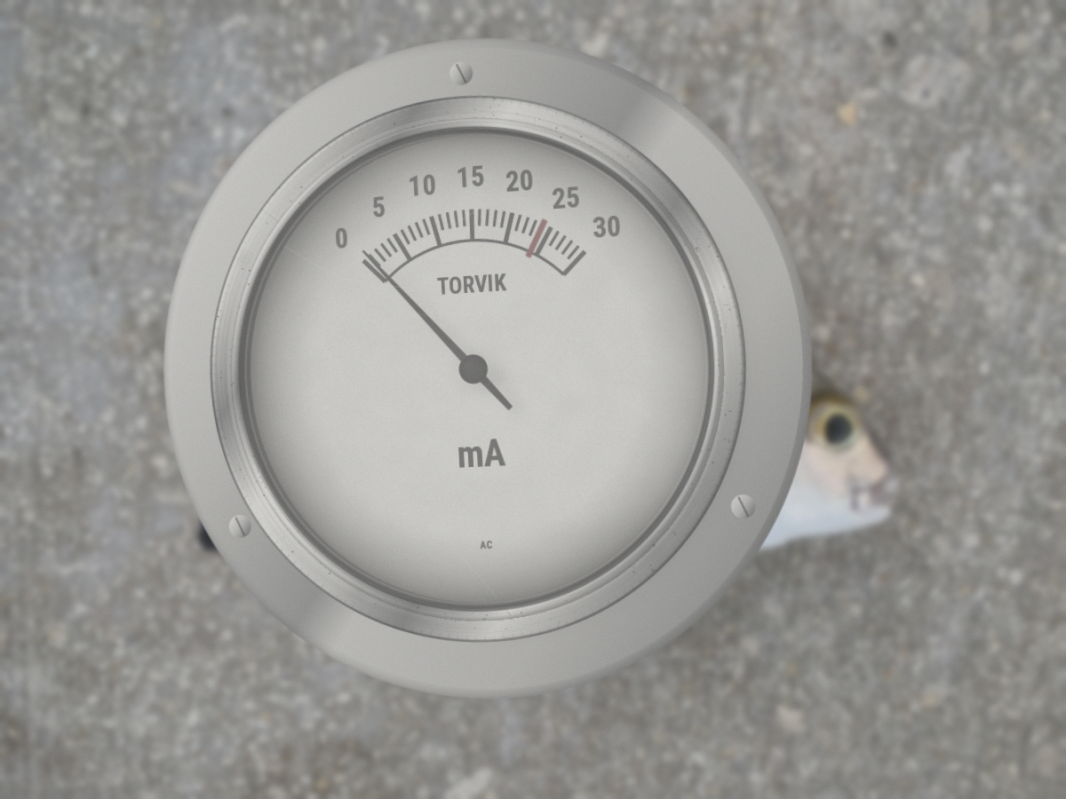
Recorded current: 1 mA
